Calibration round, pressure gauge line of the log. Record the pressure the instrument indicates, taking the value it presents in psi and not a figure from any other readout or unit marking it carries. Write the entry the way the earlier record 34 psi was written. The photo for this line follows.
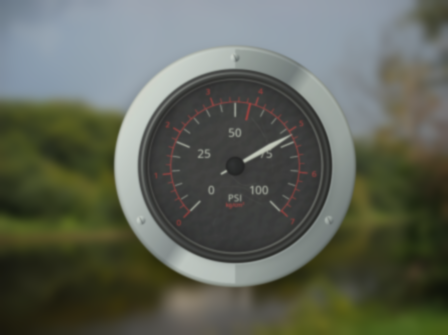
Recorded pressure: 72.5 psi
